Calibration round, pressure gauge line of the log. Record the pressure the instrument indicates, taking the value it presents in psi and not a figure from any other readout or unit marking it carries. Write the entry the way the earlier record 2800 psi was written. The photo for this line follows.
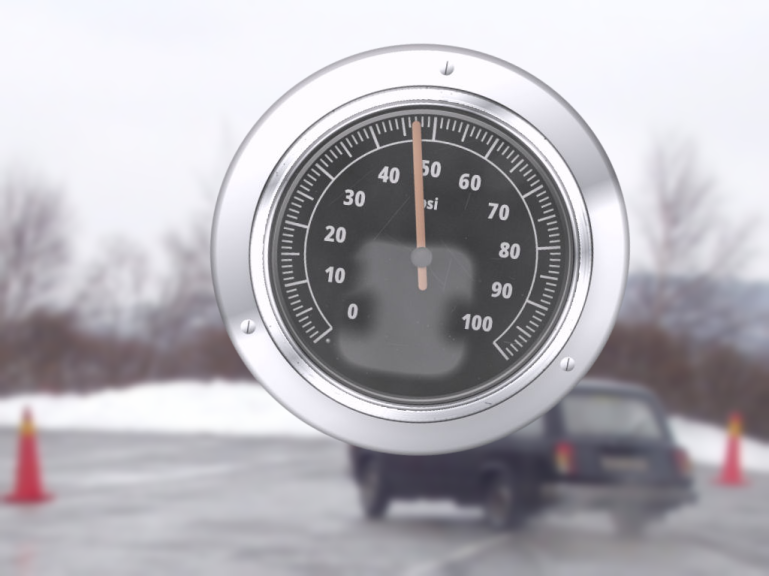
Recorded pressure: 47 psi
